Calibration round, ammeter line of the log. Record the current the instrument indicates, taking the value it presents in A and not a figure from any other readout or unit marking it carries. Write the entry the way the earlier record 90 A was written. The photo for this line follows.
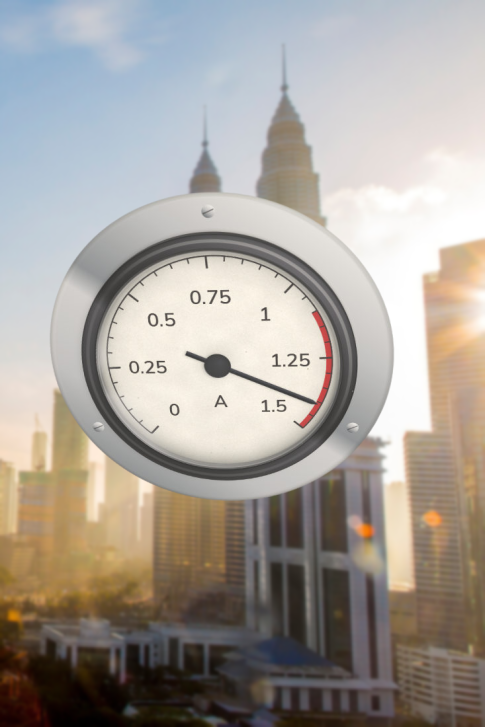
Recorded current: 1.4 A
